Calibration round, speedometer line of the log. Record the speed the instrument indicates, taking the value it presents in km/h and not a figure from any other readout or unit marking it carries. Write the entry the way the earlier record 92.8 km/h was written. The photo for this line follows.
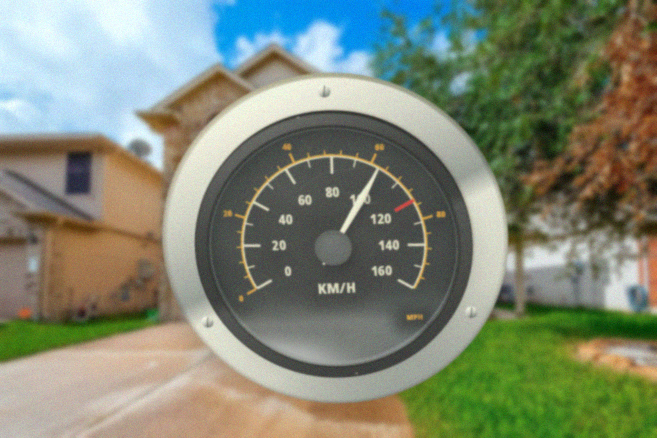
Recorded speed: 100 km/h
